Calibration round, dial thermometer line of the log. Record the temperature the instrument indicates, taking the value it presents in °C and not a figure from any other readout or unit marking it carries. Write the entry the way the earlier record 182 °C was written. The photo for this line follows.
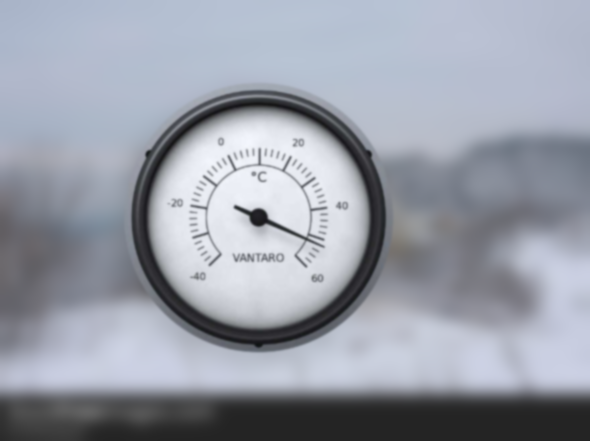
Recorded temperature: 52 °C
